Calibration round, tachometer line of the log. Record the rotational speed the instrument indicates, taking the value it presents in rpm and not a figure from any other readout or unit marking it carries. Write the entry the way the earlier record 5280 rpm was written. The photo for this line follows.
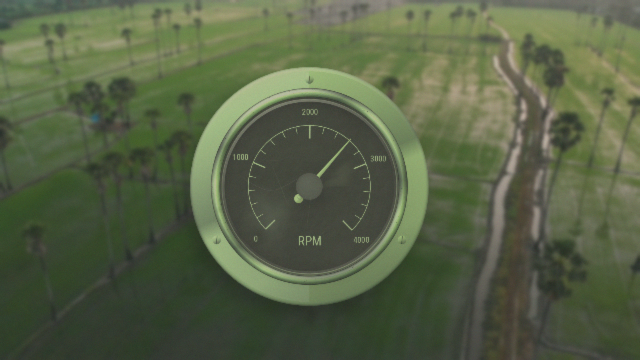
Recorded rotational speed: 2600 rpm
